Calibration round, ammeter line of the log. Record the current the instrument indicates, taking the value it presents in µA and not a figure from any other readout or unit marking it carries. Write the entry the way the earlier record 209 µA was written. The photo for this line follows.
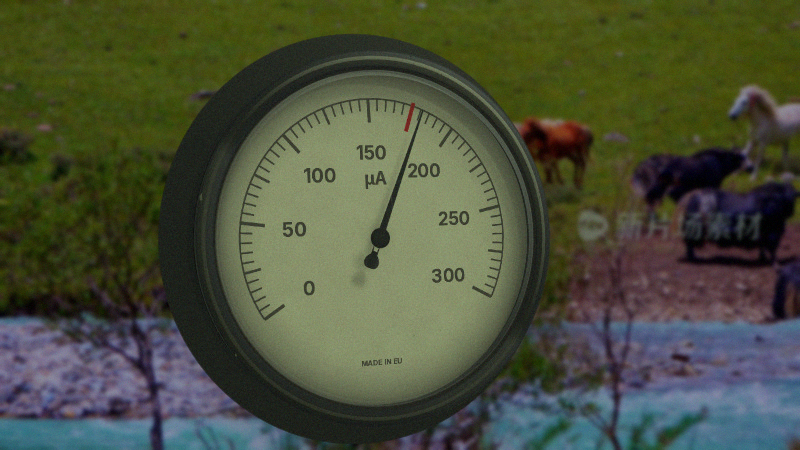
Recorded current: 180 µA
